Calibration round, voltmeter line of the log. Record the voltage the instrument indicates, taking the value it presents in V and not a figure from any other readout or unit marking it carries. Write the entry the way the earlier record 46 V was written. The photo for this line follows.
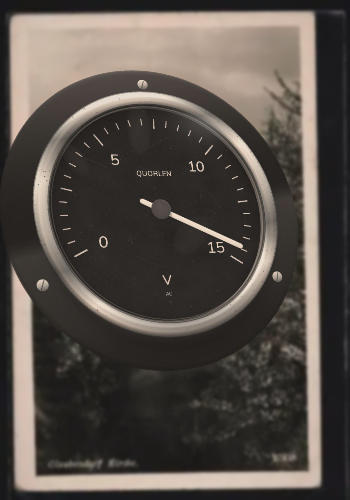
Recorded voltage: 14.5 V
